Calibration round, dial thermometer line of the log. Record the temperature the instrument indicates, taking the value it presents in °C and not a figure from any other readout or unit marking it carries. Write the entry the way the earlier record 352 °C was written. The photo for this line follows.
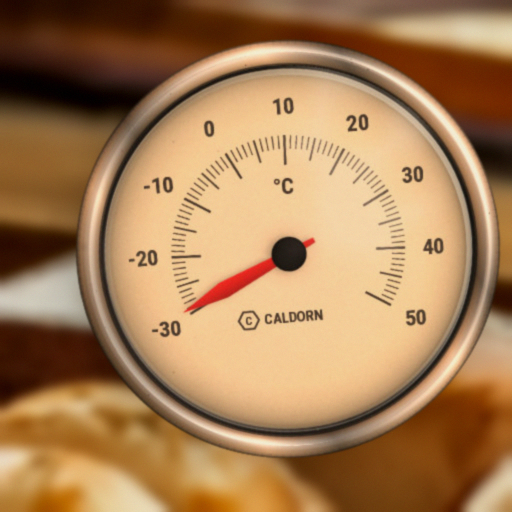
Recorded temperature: -29 °C
